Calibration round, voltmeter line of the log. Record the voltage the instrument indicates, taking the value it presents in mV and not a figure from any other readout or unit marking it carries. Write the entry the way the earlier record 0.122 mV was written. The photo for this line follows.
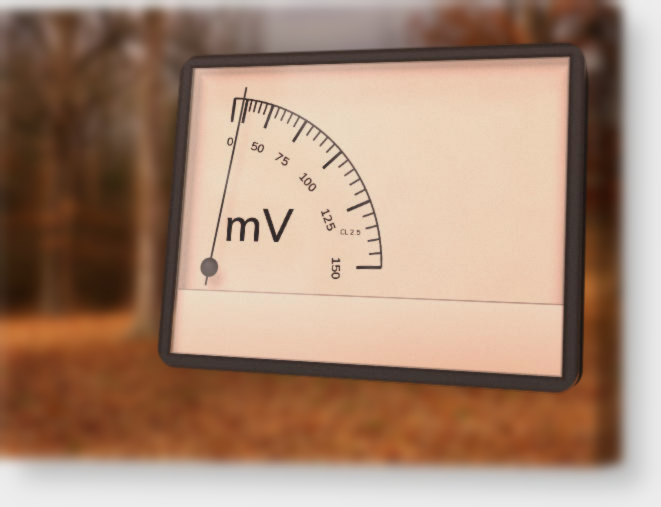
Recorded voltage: 25 mV
